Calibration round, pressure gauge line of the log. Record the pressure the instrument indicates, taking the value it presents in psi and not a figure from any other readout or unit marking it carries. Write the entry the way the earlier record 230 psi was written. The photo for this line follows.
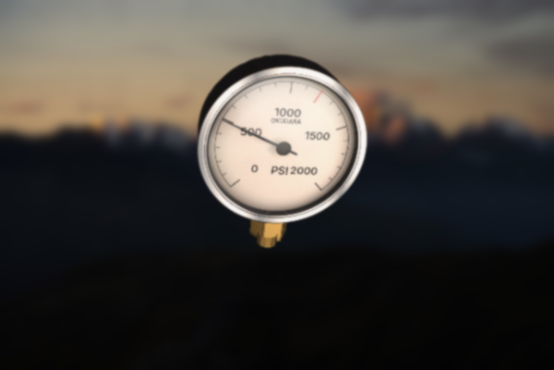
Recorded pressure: 500 psi
